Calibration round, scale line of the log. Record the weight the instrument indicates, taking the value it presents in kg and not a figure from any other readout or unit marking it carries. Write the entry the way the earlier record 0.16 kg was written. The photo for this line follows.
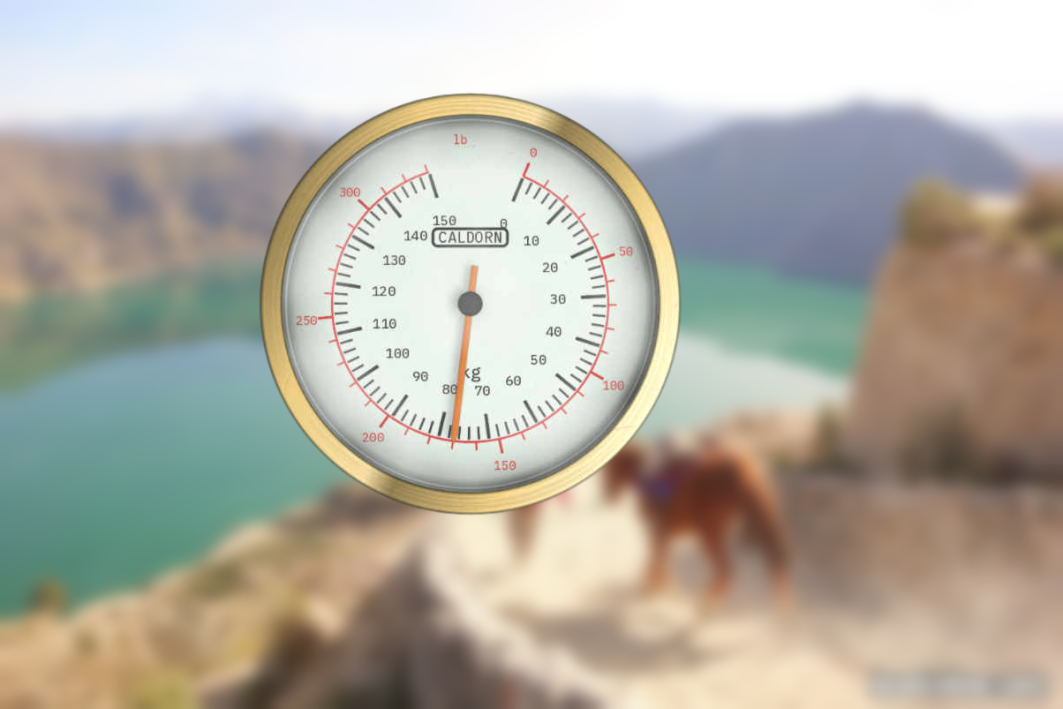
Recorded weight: 77 kg
